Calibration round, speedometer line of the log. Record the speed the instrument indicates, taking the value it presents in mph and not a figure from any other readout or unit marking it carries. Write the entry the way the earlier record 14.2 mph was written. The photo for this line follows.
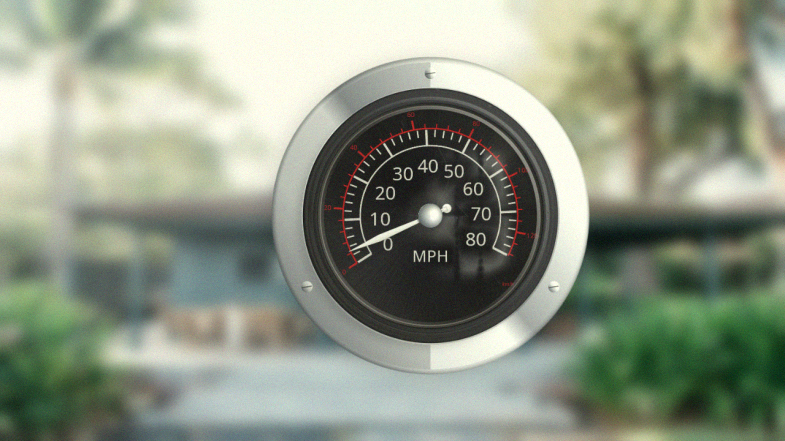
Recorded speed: 3 mph
